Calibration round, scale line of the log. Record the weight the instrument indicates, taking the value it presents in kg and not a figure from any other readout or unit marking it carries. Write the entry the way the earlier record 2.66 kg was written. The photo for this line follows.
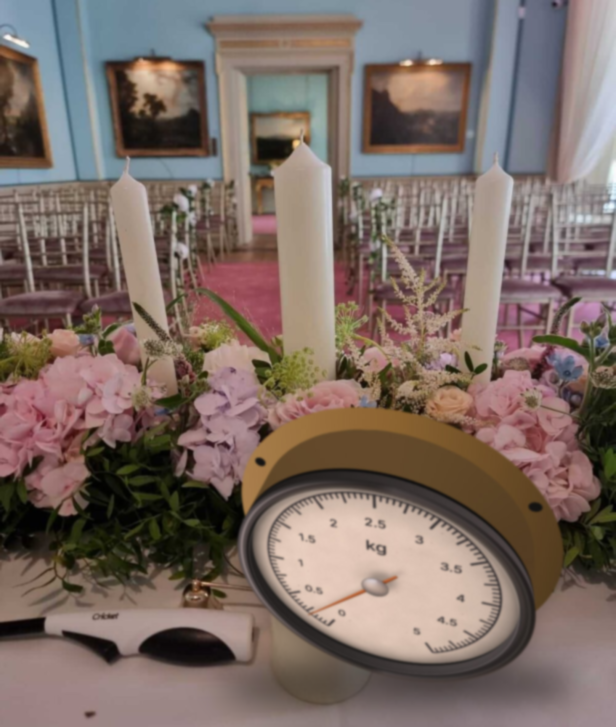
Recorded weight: 0.25 kg
